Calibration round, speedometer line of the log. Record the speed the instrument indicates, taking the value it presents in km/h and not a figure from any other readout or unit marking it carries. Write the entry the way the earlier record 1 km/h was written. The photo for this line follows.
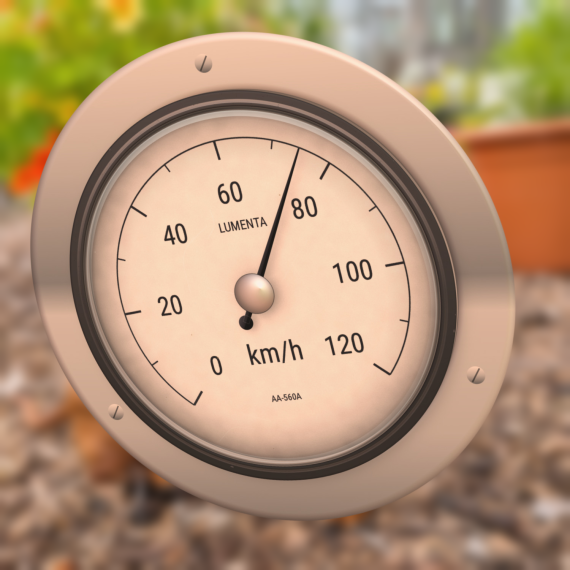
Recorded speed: 75 km/h
